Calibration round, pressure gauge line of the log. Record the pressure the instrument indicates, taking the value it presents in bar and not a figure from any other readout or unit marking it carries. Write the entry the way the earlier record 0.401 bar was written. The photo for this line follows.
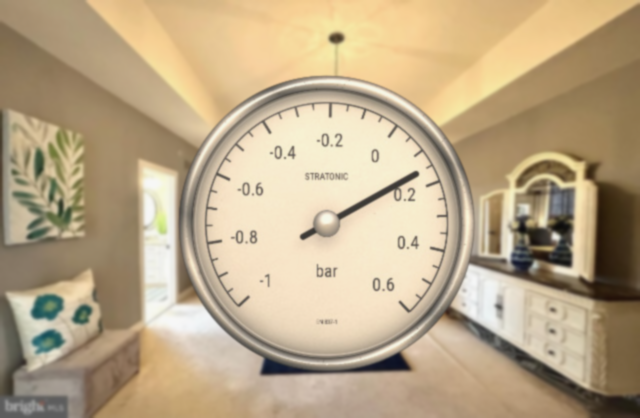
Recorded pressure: 0.15 bar
